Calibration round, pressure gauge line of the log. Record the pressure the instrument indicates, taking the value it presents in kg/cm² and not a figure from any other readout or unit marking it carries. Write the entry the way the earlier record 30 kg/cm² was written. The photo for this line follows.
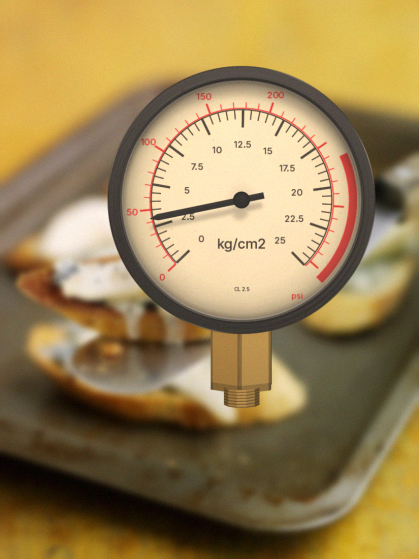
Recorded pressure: 3 kg/cm²
